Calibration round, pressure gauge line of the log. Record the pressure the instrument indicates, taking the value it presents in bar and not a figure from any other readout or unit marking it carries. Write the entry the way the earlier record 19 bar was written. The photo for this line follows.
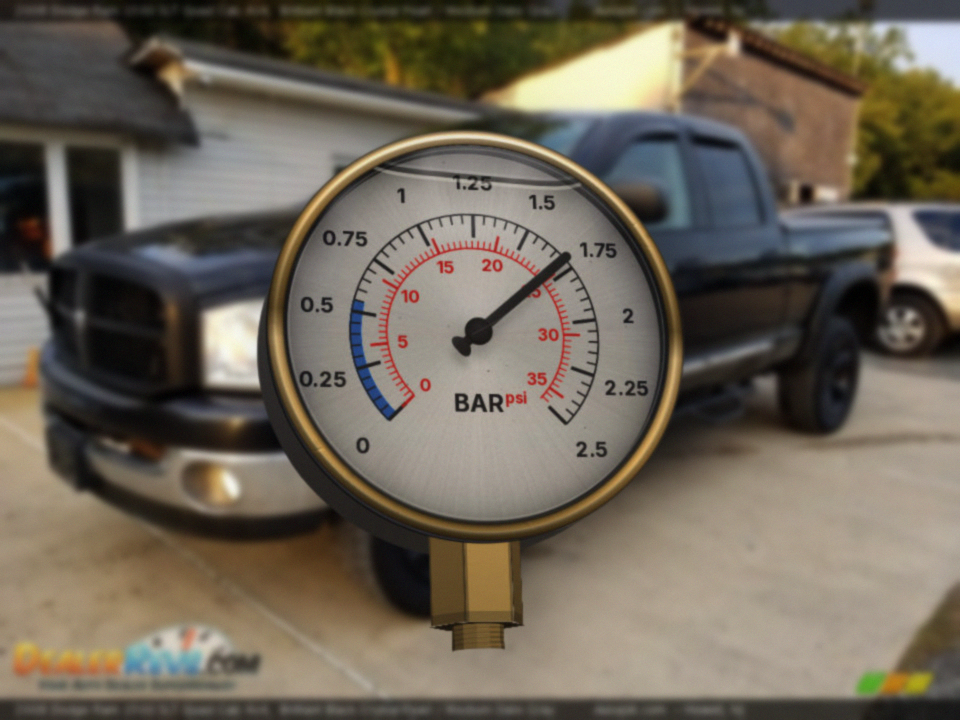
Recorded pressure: 1.7 bar
